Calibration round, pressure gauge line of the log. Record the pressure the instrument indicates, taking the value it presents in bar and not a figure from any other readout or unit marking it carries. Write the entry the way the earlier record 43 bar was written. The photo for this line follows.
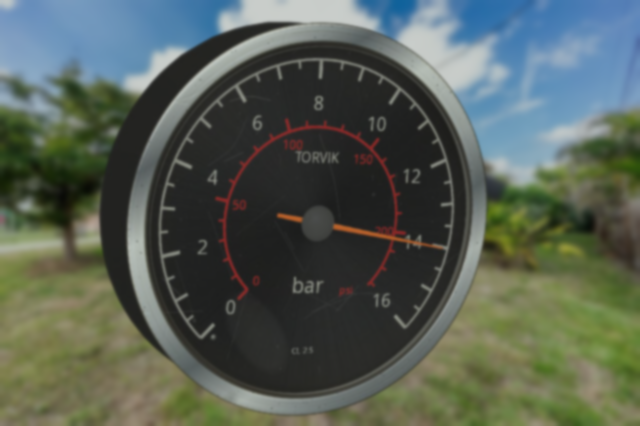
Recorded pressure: 14 bar
